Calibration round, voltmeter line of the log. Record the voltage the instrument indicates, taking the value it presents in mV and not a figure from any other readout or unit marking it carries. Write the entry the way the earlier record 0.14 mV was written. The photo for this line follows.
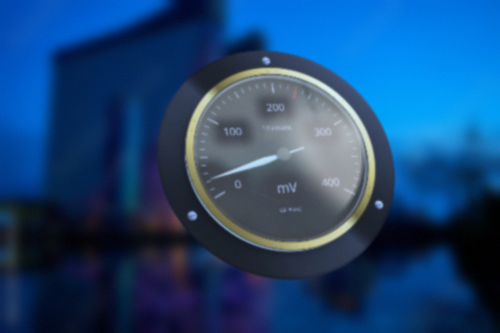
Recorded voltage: 20 mV
